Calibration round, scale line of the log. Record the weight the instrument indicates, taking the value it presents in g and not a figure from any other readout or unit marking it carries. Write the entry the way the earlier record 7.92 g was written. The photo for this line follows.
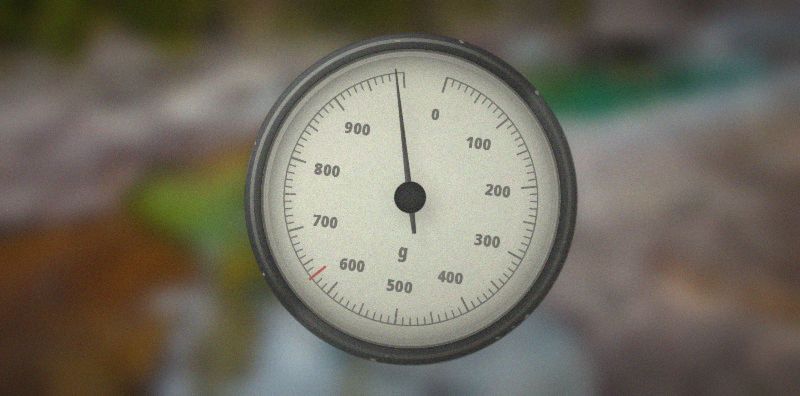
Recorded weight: 990 g
